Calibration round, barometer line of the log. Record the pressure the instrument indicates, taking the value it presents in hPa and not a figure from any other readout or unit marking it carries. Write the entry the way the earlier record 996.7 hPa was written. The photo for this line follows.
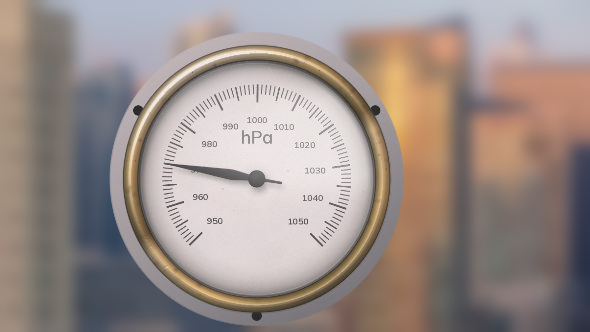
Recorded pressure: 970 hPa
